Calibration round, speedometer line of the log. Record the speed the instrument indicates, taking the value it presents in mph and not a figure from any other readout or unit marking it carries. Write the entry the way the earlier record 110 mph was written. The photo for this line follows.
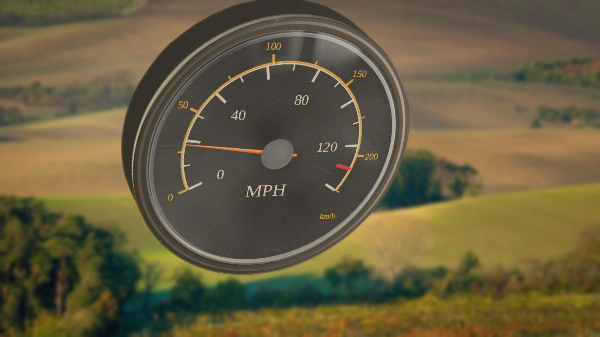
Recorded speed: 20 mph
